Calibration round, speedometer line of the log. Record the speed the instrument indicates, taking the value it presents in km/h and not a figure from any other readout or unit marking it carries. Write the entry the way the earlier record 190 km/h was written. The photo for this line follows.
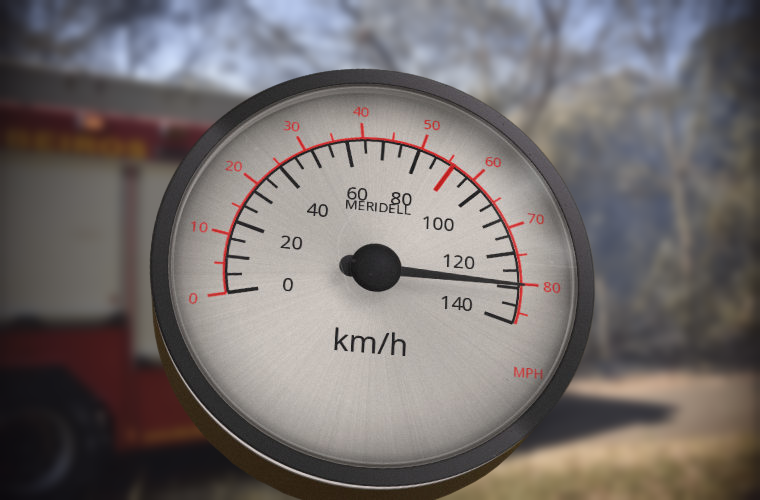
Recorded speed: 130 km/h
